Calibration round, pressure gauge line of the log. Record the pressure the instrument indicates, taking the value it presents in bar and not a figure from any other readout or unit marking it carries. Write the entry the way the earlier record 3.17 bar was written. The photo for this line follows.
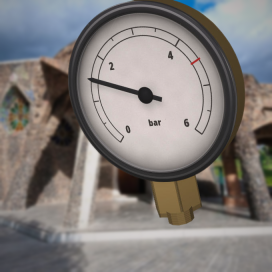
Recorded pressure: 1.5 bar
